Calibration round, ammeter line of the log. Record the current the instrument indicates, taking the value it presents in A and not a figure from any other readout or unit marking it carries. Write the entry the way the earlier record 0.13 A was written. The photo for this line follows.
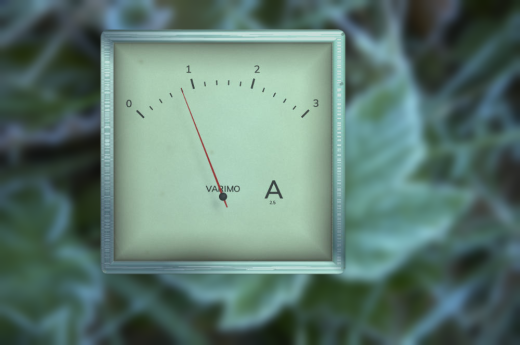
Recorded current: 0.8 A
